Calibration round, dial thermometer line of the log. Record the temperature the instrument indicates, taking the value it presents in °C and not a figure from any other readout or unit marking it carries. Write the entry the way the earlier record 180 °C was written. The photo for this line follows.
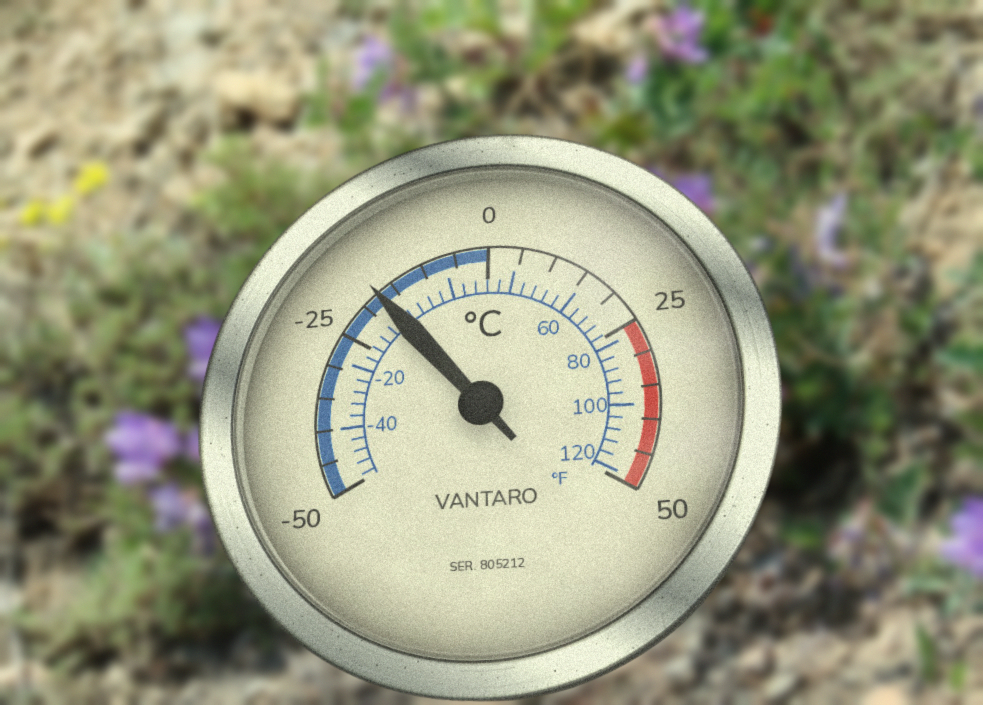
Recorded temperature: -17.5 °C
